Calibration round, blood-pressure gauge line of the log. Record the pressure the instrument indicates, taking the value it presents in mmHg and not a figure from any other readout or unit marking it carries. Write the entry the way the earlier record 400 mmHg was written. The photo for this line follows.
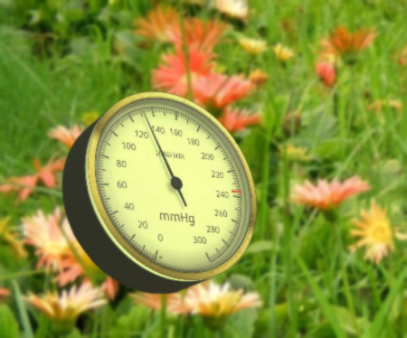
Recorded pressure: 130 mmHg
